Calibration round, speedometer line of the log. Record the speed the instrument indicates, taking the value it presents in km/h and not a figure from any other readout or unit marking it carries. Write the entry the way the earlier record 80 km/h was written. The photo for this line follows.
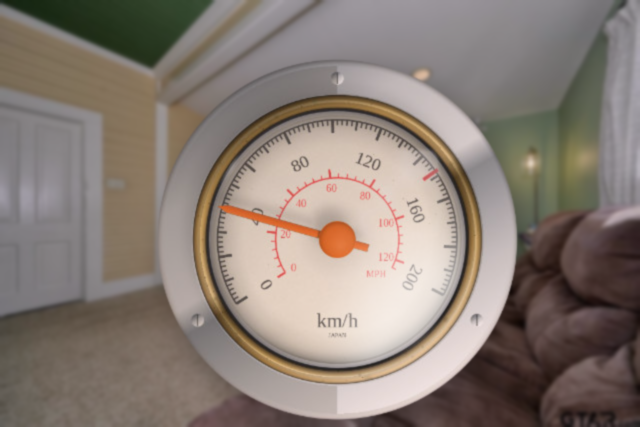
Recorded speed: 40 km/h
